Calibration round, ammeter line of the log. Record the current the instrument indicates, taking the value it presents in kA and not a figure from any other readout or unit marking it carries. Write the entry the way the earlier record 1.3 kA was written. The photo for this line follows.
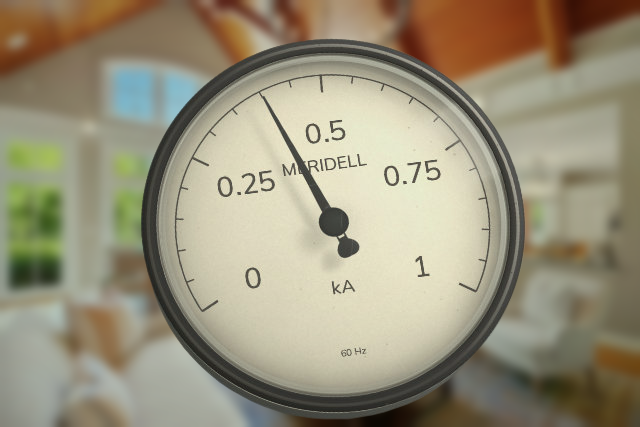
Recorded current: 0.4 kA
